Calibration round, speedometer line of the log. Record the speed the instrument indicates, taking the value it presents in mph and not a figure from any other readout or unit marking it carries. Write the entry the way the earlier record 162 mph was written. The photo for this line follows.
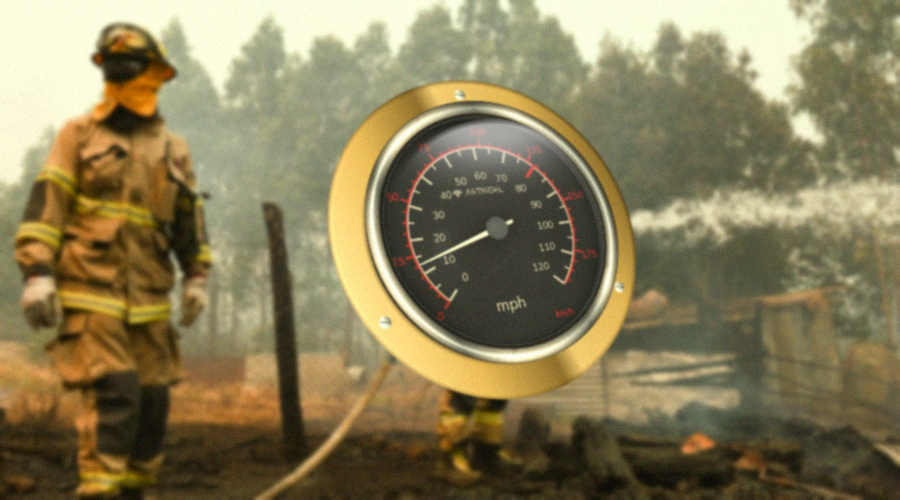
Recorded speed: 12.5 mph
